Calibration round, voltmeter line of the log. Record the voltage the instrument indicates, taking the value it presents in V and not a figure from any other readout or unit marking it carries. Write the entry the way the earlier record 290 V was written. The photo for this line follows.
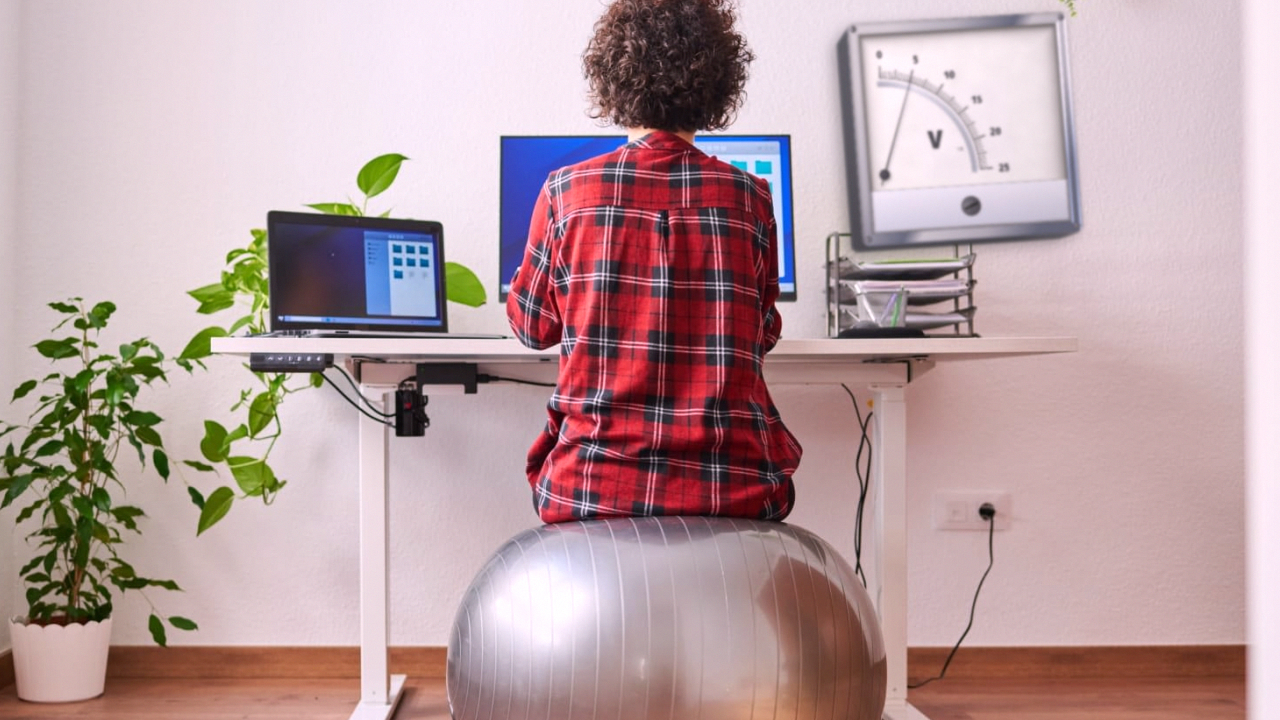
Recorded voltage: 5 V
